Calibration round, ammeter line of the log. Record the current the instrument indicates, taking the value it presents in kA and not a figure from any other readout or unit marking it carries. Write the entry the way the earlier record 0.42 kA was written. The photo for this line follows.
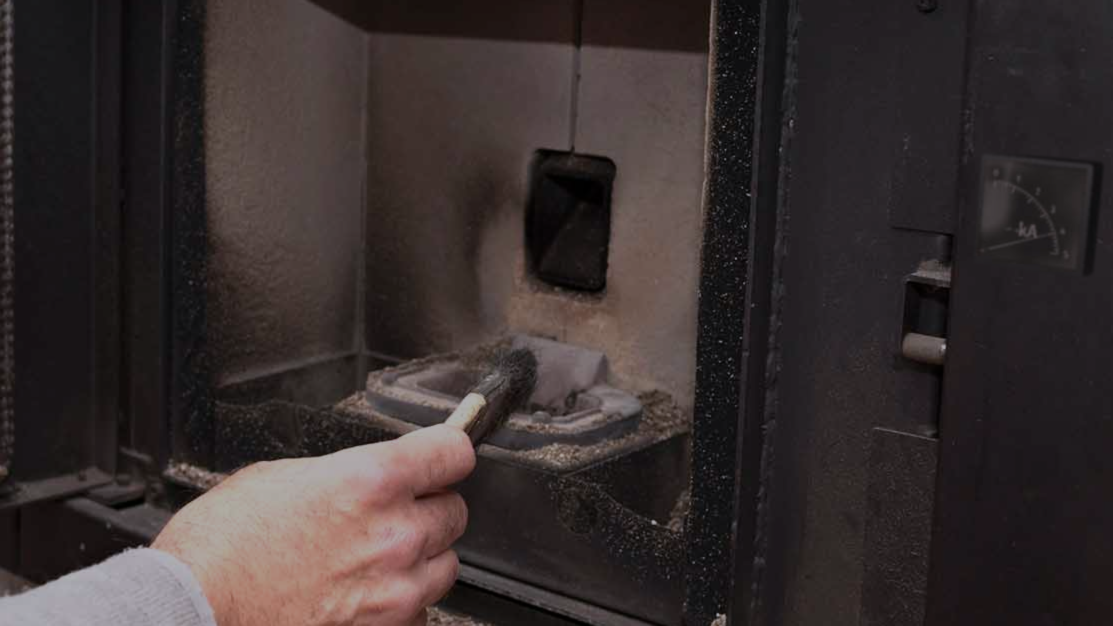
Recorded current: 4 kA
